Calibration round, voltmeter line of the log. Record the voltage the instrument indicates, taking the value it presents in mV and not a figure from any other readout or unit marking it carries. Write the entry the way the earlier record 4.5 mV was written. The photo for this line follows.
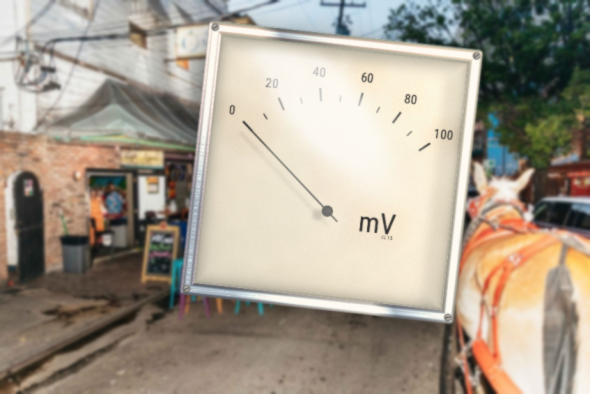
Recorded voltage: 0 mV
